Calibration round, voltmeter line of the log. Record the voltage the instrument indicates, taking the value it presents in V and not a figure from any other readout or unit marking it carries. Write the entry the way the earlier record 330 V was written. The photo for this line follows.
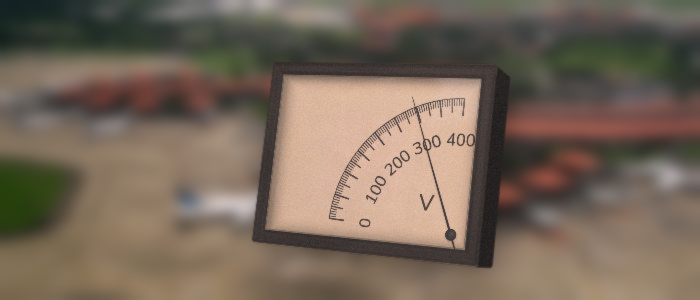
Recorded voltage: 300 V
